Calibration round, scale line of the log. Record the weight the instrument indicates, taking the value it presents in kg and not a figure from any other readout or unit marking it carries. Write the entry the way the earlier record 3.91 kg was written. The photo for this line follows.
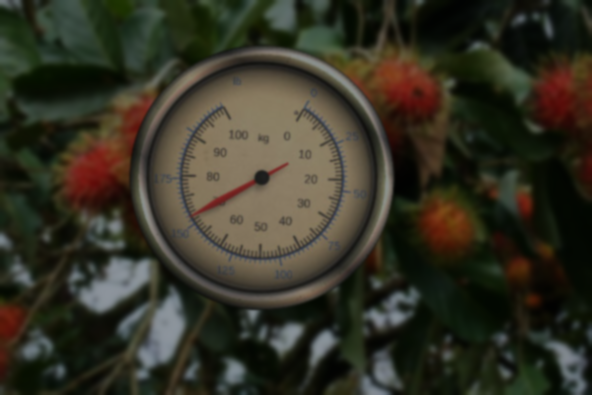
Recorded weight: 70 kg
